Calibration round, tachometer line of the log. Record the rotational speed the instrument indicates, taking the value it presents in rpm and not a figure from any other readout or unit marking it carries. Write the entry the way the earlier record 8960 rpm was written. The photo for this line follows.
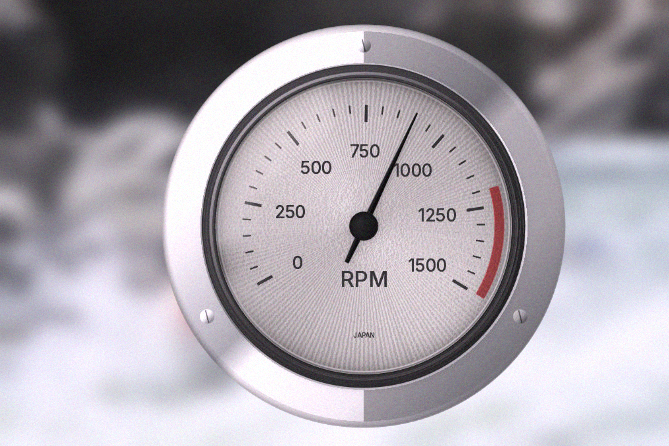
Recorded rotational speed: 900 rpm
